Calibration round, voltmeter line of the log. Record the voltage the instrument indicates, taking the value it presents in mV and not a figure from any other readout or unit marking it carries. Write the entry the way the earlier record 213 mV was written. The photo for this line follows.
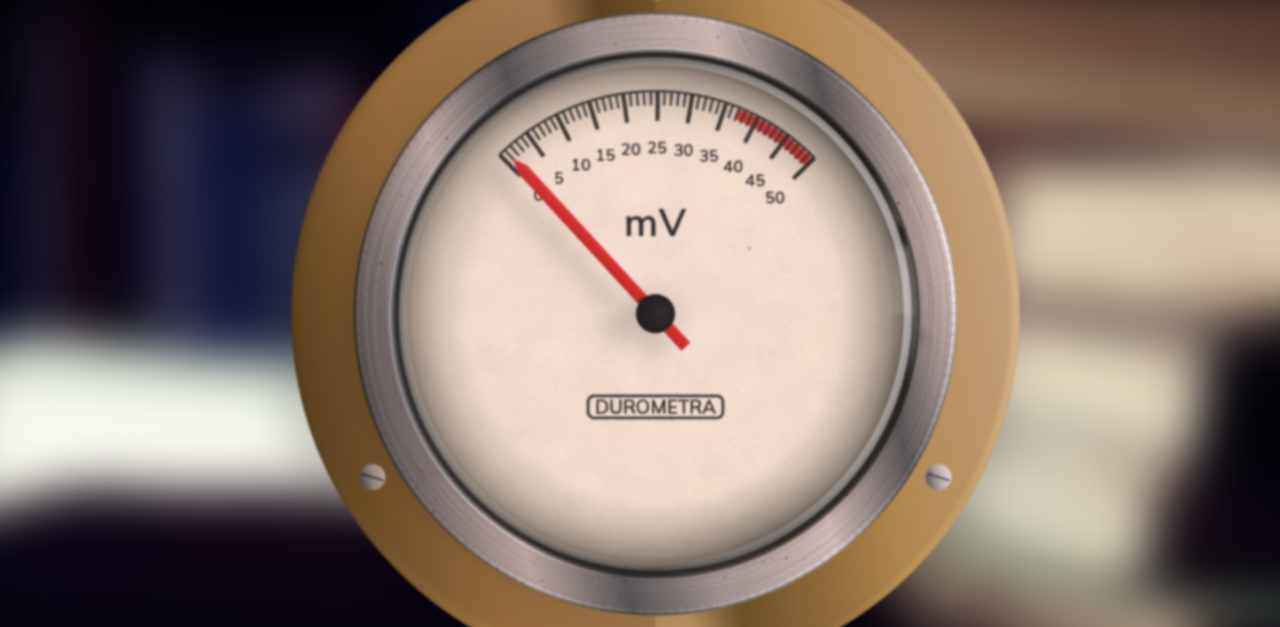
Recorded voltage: 1 mV
